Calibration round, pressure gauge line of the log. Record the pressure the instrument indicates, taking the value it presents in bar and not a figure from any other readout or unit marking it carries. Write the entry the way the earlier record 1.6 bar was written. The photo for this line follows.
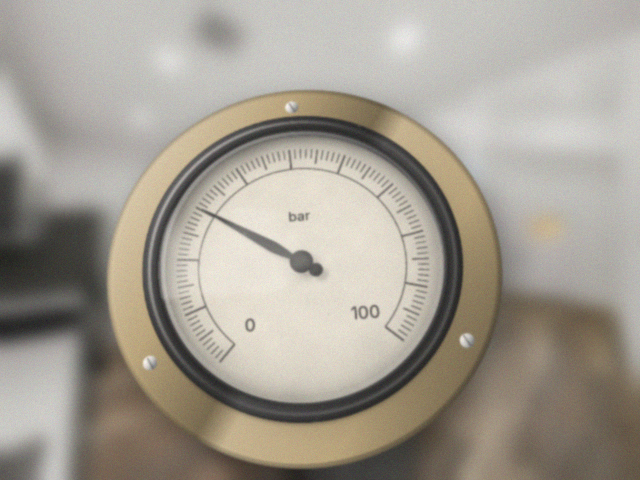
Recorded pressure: 30 bar
